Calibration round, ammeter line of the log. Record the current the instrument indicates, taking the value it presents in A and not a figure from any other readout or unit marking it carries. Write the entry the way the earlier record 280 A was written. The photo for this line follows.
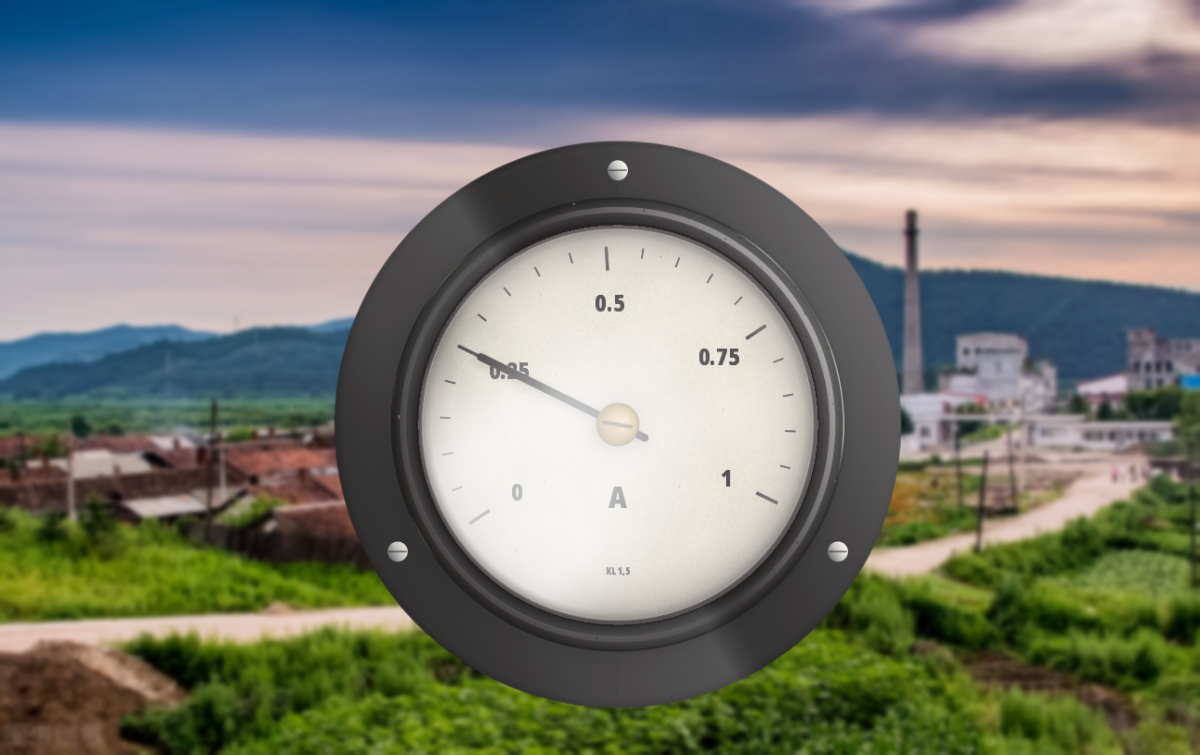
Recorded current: 0.25 A
